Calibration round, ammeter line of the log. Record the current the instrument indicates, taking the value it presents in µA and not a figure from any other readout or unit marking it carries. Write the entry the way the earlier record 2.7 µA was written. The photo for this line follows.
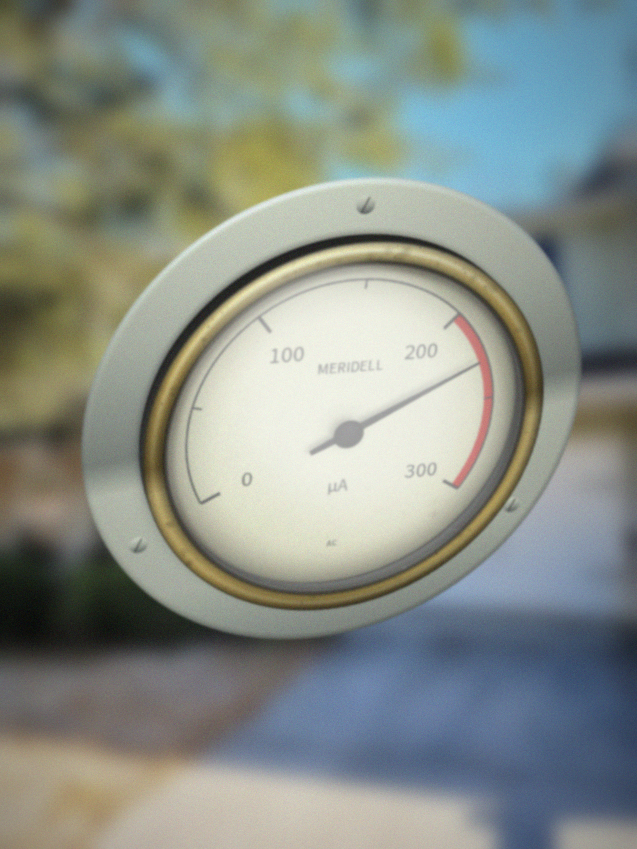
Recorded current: 225 µA
